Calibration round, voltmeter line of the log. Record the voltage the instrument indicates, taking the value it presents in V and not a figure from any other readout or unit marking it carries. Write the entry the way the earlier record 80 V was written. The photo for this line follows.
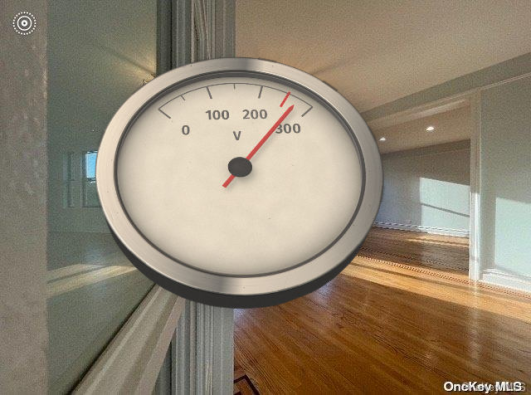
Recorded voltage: 275 V
